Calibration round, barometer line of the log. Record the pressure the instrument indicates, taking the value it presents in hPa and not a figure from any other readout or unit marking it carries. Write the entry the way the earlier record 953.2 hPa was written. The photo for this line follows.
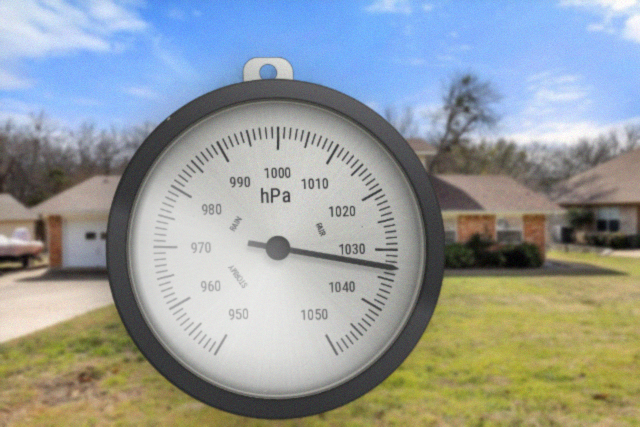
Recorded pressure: 1033 hPa
